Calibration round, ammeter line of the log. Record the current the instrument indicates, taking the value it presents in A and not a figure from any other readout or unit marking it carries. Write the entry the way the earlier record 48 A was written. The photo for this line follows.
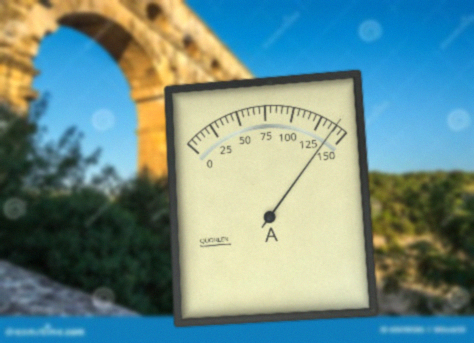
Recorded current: 140 A
